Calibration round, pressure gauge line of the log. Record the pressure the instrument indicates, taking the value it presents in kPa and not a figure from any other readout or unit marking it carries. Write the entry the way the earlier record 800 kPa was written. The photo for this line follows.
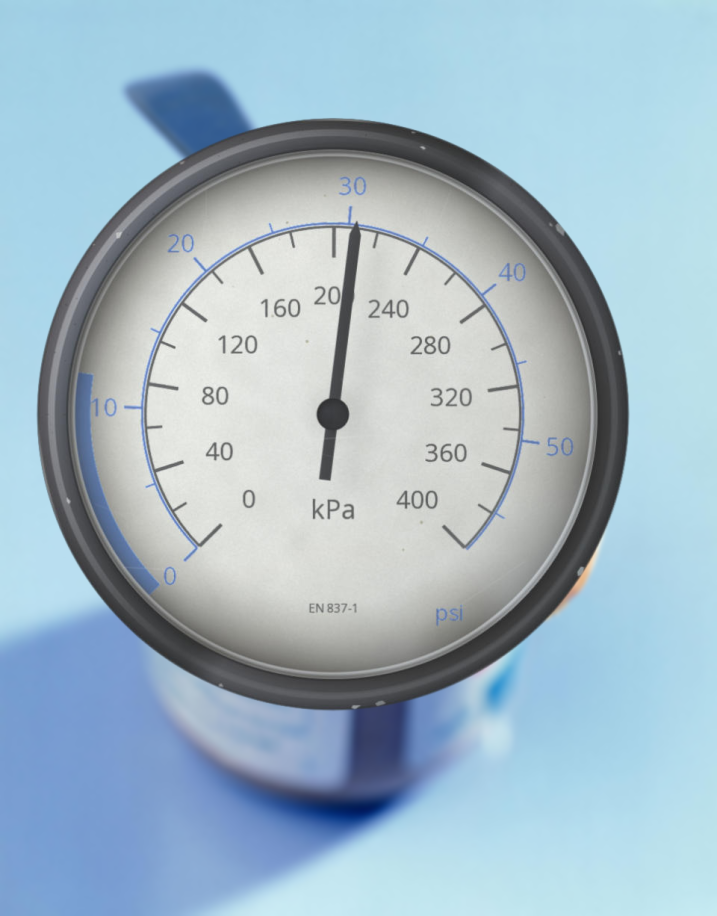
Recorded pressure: 210 kPa
